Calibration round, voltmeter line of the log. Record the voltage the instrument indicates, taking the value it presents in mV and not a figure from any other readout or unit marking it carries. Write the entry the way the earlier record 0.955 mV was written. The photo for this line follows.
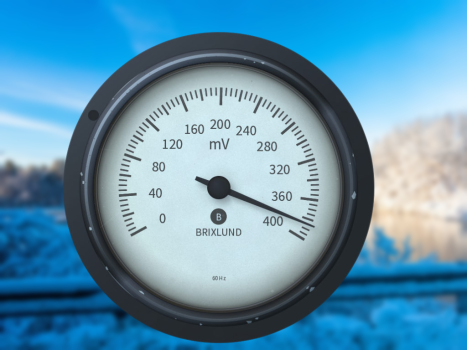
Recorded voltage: 385 mV
